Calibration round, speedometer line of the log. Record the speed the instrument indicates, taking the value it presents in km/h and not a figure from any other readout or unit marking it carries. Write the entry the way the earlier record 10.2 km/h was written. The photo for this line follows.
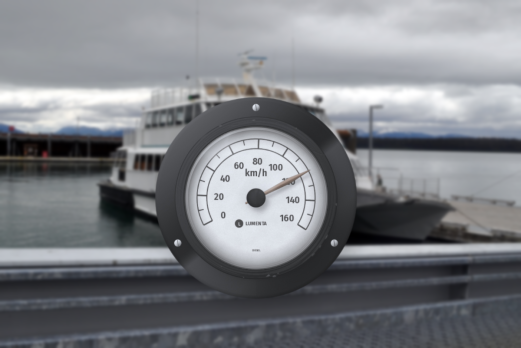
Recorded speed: 120 km/h
